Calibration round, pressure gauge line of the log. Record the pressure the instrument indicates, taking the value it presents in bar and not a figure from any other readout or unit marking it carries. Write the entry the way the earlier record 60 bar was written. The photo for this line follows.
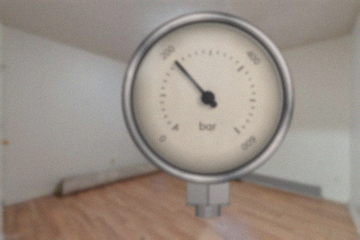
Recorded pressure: 200 bar
